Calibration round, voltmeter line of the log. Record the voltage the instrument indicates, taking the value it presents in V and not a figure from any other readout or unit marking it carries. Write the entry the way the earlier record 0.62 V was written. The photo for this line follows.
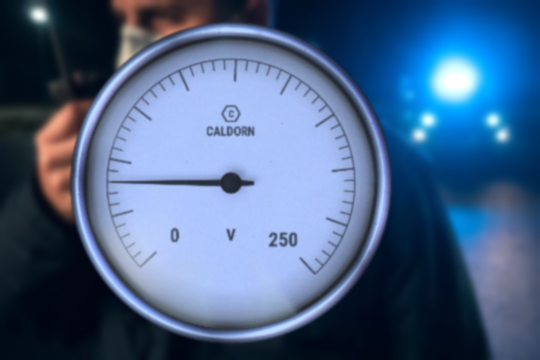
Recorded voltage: 40 V
